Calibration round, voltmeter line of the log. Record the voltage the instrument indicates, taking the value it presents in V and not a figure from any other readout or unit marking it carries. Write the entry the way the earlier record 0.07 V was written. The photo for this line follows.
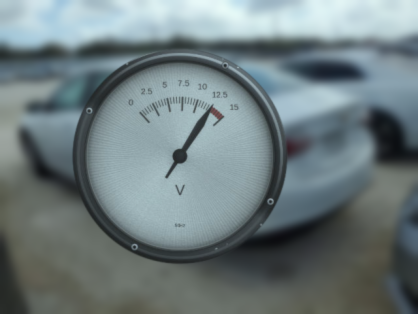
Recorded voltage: 12.5 V
